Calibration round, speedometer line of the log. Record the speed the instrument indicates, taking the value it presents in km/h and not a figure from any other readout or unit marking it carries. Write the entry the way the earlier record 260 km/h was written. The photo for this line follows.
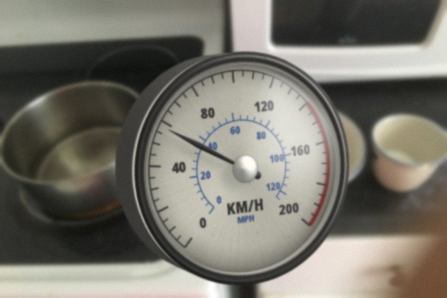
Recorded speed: 57.5 km/h
